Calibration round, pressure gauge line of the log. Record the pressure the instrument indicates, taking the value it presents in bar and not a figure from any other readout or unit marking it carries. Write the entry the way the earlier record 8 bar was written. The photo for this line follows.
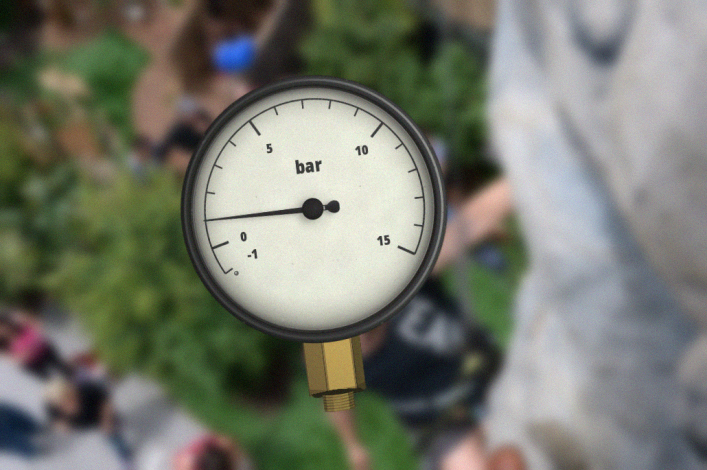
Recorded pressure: 1 bar
